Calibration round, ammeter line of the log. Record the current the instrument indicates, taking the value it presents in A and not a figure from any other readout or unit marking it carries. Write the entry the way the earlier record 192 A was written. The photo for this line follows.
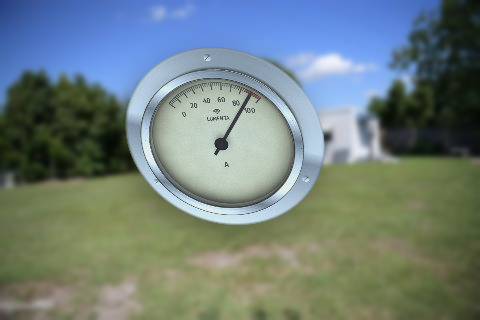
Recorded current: 90 A
